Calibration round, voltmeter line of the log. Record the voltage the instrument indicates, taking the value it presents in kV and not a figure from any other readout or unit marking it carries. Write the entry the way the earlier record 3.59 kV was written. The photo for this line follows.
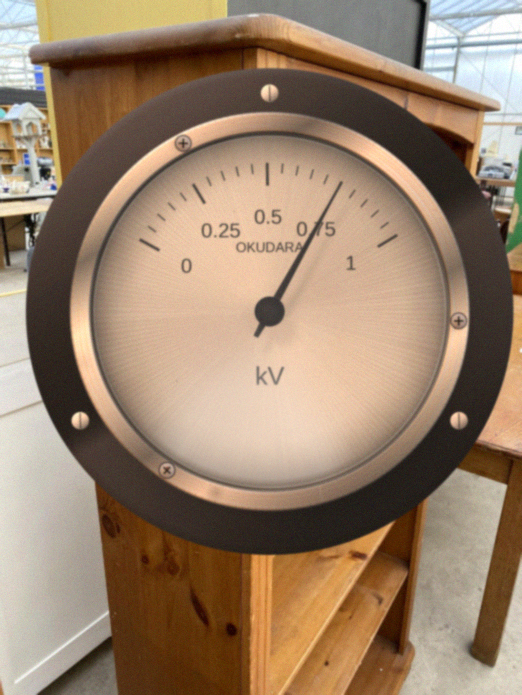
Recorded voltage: 0.75 kV
